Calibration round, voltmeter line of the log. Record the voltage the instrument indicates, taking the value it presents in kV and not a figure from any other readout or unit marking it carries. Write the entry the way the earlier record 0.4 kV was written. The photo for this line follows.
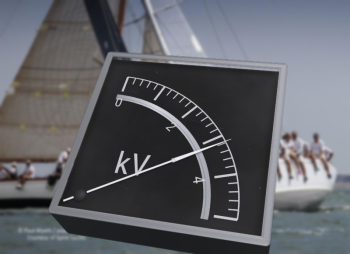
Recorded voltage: 3.2 kV
